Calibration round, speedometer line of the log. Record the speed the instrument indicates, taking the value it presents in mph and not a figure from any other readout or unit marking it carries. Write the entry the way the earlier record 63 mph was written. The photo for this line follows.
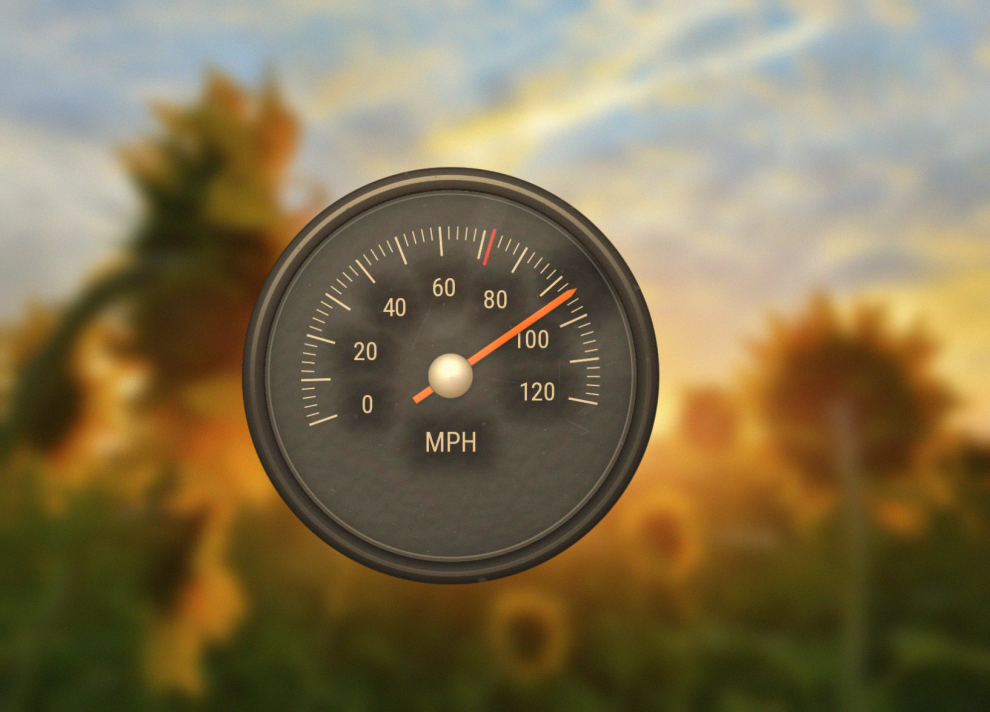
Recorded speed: 94 mph
